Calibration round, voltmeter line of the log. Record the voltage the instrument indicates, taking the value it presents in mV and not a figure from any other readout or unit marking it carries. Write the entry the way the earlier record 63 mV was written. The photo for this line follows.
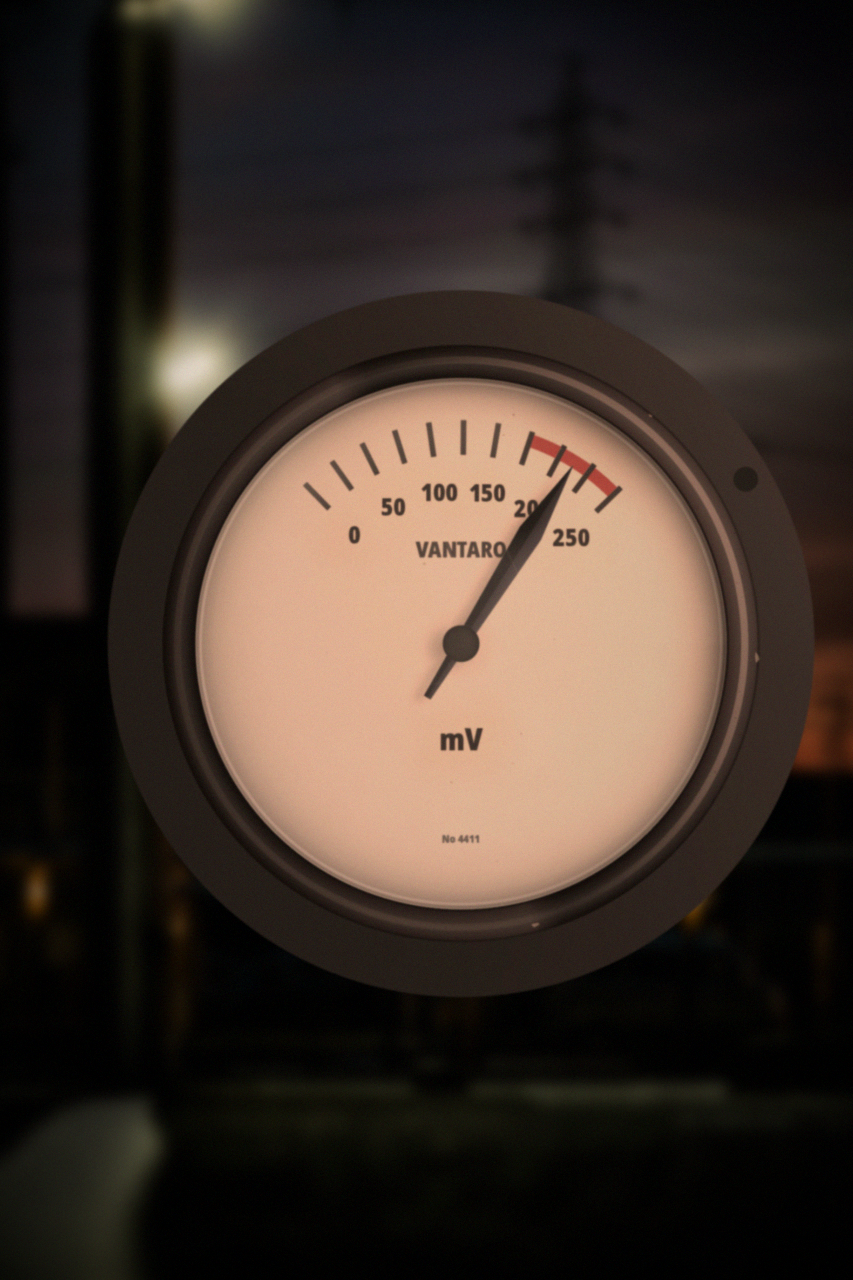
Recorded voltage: 212.5 mV
